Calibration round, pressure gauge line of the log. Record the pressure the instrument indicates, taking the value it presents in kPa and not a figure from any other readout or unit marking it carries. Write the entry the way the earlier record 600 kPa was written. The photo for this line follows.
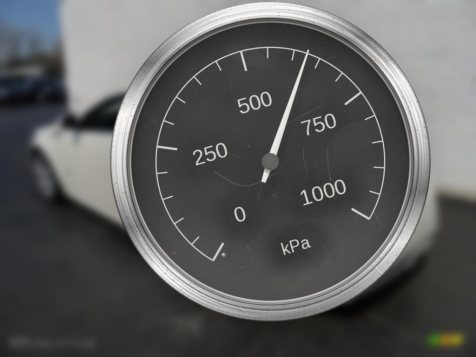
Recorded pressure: 625 kPa
